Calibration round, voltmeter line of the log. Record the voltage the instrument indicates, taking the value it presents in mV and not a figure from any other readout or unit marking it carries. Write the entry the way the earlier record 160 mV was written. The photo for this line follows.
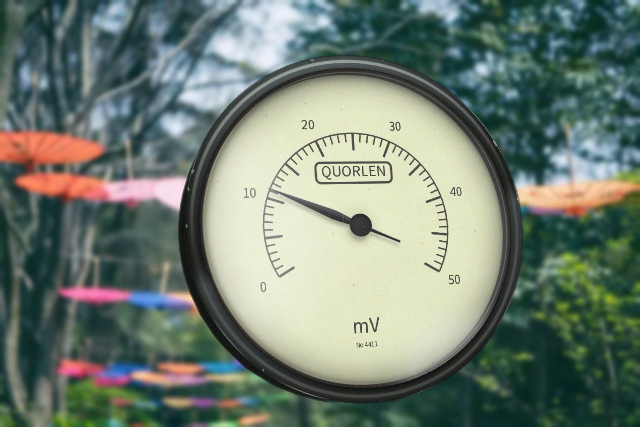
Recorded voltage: 11 mV
